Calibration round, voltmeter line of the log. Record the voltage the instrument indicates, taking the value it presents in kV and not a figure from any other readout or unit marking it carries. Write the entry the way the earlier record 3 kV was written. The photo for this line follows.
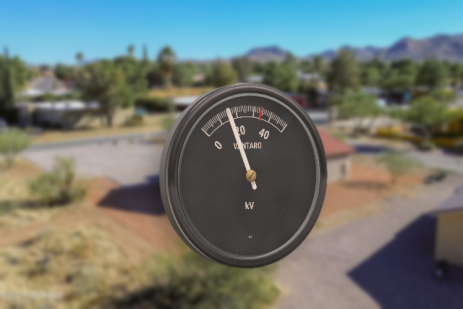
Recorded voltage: 15 kV
